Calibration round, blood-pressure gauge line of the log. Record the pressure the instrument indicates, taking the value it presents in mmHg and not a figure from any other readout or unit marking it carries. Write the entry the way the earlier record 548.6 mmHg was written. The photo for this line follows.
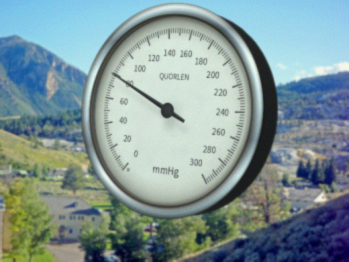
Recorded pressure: 80 mmHg
